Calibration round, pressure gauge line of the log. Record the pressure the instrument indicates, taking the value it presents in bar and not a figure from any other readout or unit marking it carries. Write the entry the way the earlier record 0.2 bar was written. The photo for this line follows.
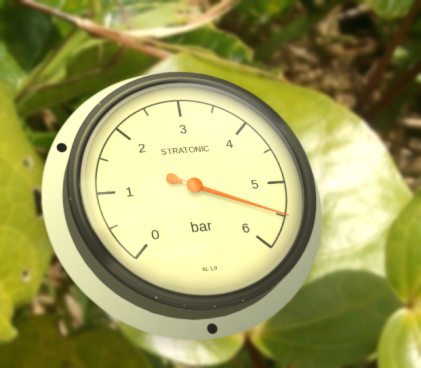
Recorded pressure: 5.5 bar
